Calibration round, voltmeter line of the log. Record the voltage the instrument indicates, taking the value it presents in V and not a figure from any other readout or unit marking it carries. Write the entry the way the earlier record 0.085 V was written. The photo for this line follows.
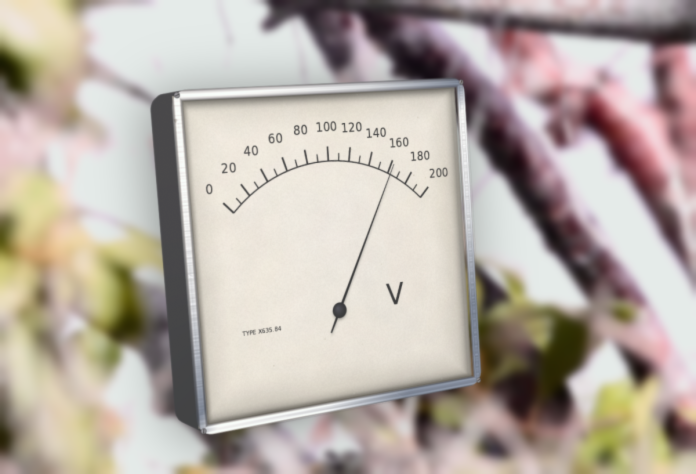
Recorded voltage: 160 V
